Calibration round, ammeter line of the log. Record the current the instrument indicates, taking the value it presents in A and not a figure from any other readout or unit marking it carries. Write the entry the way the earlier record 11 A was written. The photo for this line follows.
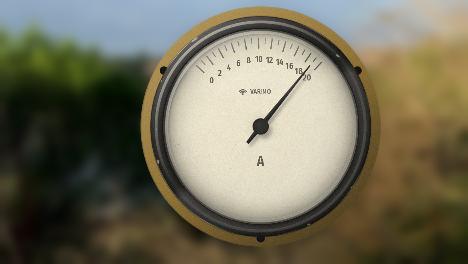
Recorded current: 19 A
